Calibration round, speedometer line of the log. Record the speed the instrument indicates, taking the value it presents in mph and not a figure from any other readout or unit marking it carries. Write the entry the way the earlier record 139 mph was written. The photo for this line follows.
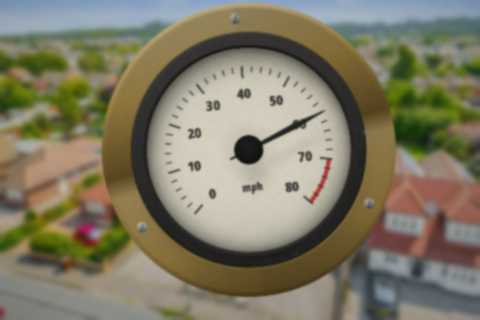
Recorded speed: 60 mph
